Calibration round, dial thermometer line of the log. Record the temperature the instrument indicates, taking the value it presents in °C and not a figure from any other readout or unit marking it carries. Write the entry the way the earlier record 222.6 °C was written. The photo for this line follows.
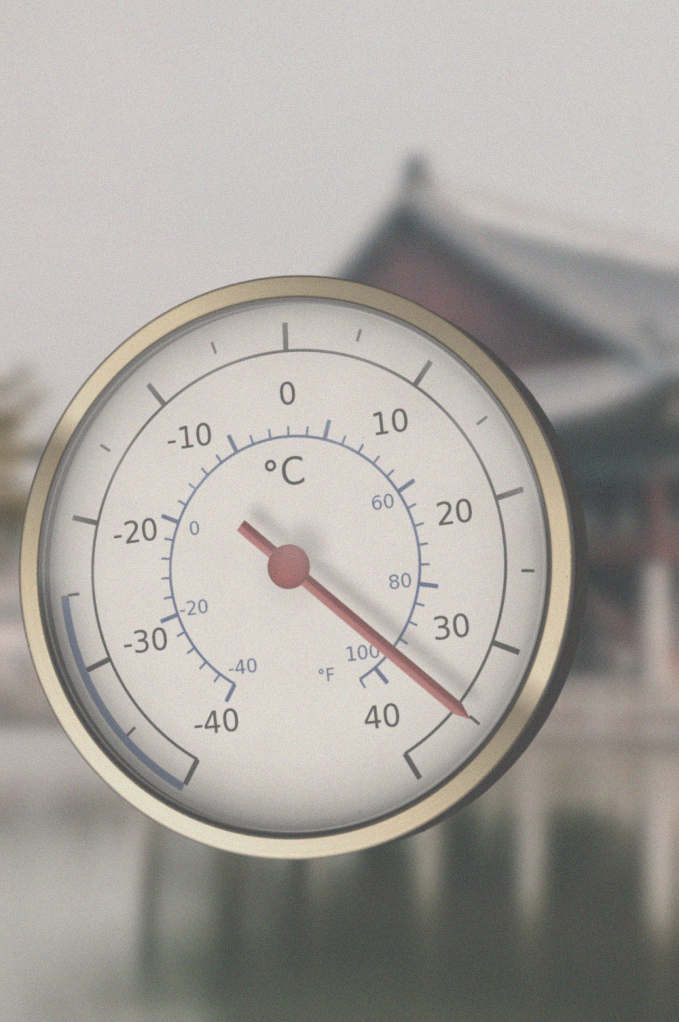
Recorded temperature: 35 °C
